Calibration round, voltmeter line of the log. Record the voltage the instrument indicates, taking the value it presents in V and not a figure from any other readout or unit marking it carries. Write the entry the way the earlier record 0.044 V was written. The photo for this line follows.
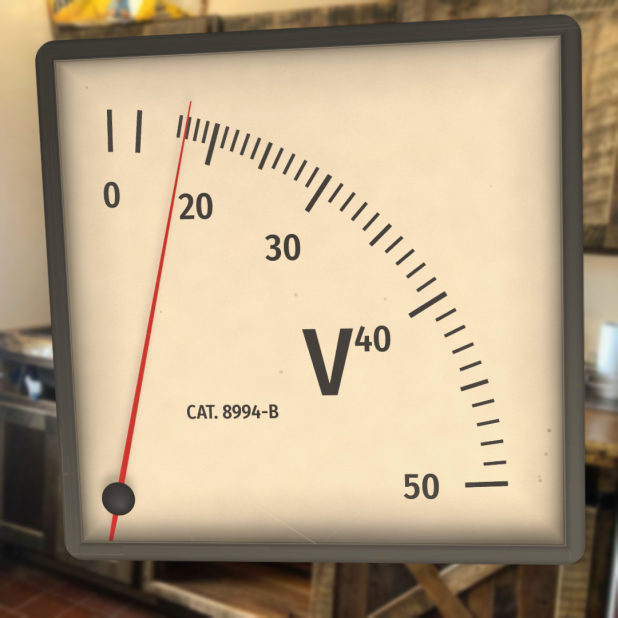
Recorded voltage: 17 V
